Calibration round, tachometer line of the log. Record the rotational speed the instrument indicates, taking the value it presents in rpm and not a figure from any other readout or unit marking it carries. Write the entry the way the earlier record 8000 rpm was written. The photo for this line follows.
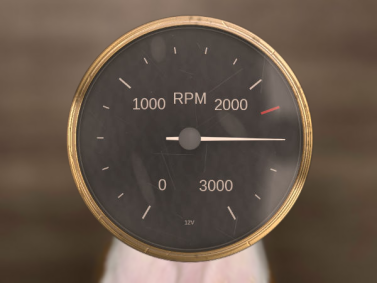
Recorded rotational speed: 2400 rpm
